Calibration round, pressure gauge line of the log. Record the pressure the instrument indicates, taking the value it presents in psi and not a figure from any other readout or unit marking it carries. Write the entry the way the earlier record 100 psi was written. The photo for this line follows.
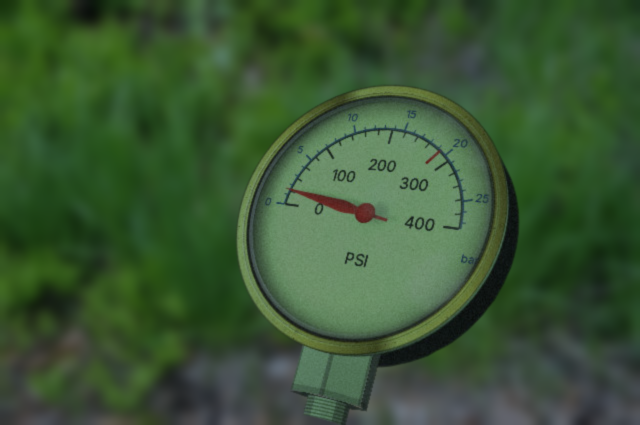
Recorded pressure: 20 psi
